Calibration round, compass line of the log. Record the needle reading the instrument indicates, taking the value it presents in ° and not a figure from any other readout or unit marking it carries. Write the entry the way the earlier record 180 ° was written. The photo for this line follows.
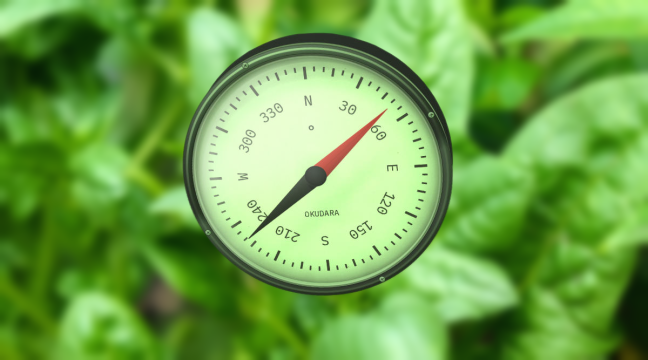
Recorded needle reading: 50 °
